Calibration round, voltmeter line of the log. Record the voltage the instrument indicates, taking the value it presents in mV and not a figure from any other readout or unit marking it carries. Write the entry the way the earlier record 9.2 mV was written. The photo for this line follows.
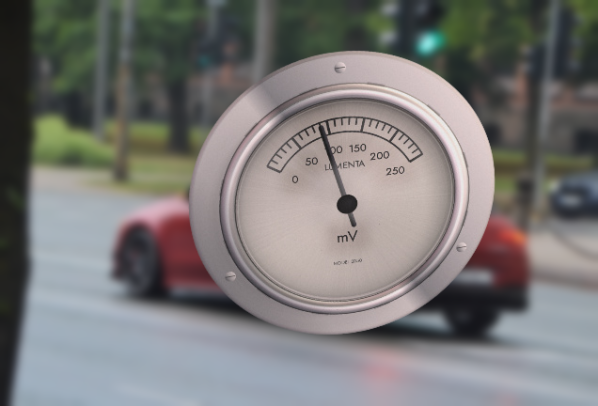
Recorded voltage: 90 mV
